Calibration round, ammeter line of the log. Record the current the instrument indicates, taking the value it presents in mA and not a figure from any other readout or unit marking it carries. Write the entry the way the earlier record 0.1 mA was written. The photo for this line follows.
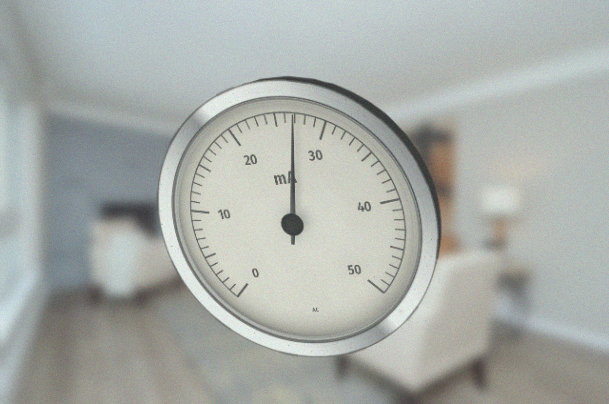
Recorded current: 27 mA
